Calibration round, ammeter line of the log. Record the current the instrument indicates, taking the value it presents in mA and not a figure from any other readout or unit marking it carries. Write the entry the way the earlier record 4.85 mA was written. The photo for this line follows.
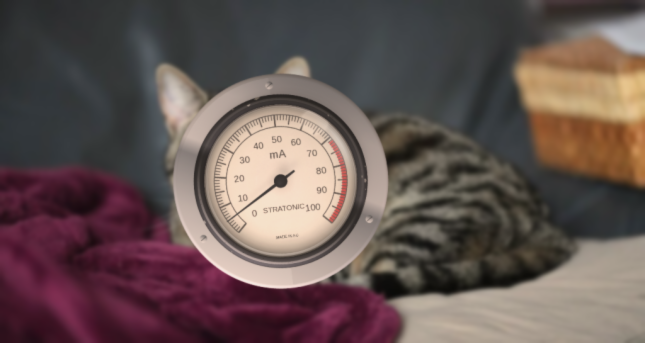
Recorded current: 5 mA
